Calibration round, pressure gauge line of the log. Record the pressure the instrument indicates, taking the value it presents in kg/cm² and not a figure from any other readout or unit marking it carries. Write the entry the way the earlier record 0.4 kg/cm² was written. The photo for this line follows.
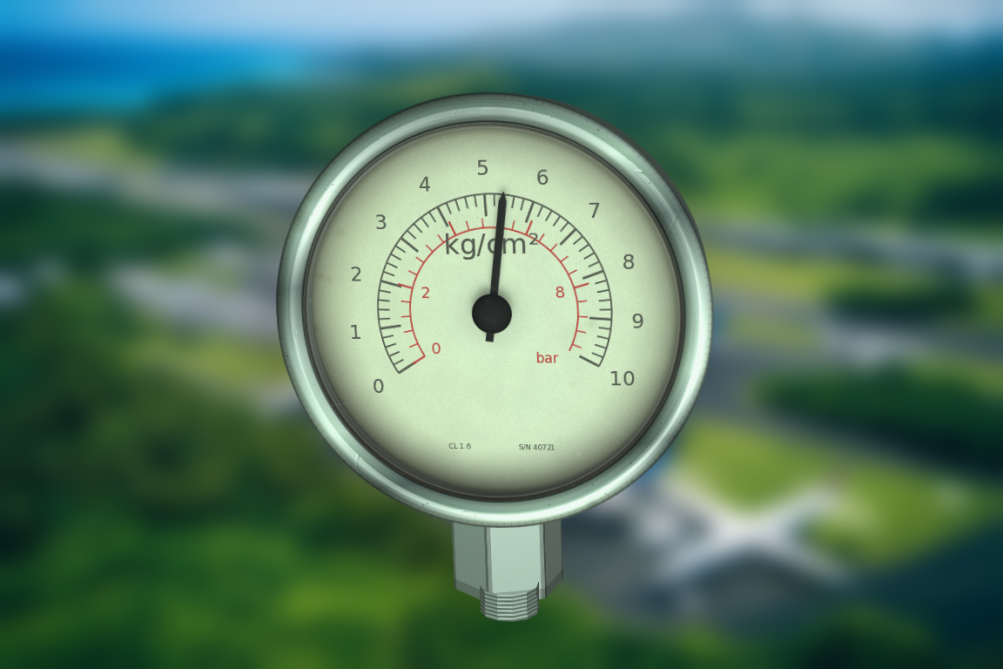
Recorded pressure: 5.4 kg/cm²
